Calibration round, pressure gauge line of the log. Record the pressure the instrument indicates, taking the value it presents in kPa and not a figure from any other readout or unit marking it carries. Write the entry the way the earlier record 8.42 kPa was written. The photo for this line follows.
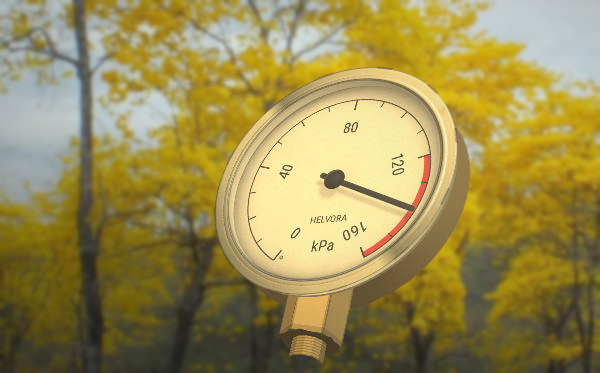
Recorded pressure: 140 kPa
